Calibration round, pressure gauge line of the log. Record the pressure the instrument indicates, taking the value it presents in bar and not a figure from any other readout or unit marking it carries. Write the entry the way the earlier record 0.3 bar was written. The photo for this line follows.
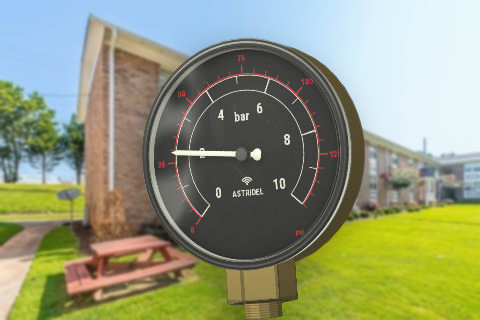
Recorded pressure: 2 bar
